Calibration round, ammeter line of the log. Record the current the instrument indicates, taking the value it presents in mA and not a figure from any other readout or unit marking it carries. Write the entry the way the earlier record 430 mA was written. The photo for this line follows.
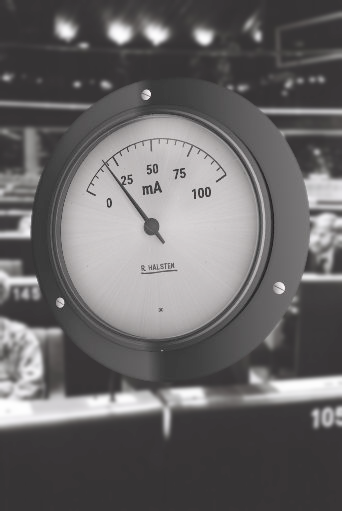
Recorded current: 20 mA
